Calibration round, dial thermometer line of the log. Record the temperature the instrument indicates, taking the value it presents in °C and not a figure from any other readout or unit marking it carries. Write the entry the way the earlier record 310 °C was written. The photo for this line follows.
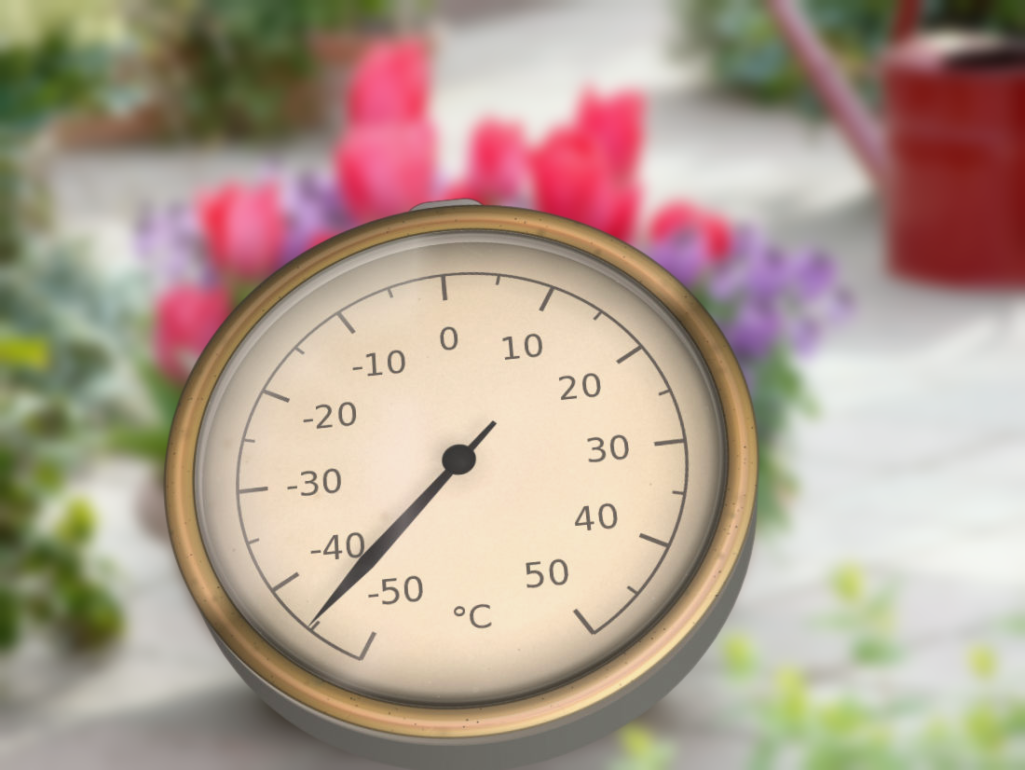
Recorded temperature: -45 °C
